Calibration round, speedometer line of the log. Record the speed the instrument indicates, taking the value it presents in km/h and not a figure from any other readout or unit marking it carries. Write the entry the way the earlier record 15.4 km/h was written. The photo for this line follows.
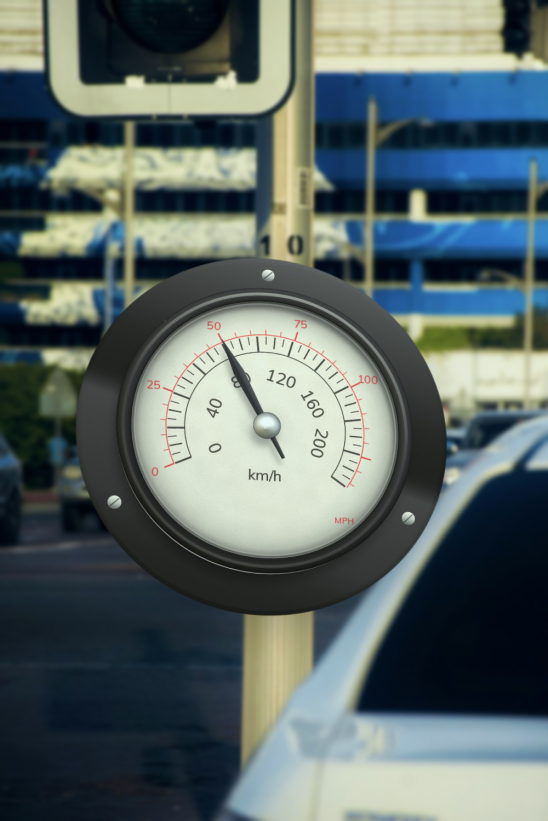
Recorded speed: 80 km/h
